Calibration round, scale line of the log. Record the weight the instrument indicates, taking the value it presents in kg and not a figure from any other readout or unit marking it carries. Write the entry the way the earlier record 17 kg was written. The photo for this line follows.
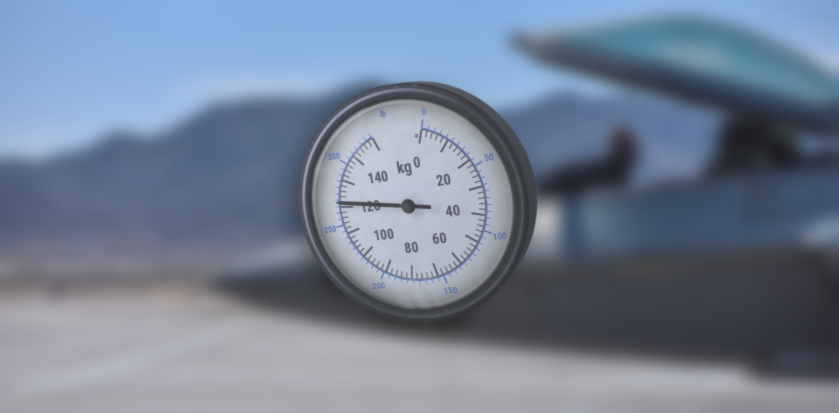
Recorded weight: 122 kg
